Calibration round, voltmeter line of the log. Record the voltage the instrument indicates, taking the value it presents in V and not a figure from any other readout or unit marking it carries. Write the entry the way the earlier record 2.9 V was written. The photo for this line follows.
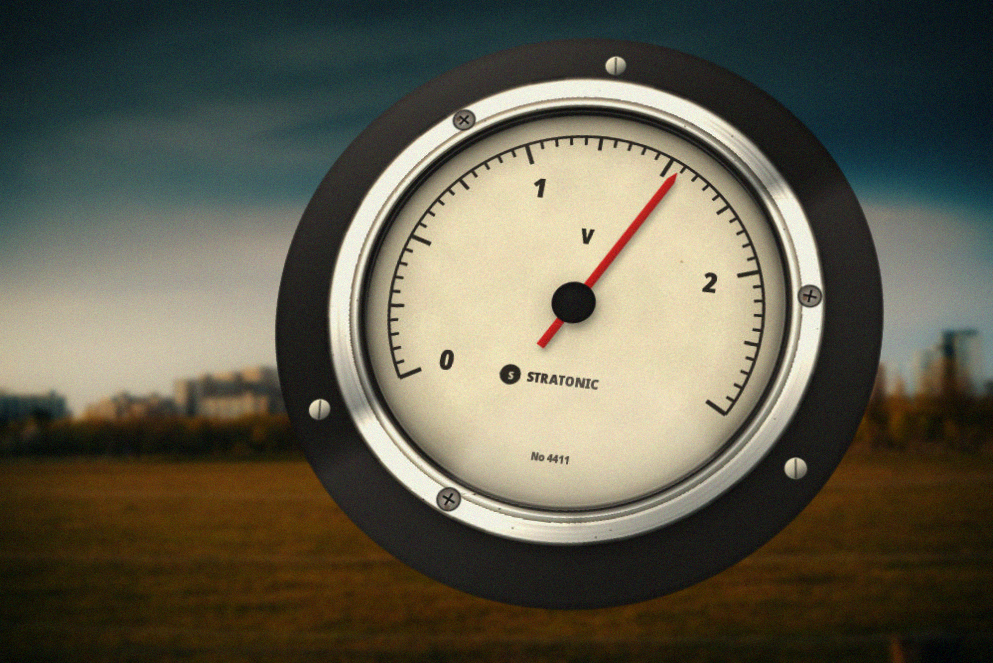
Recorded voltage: 1.55 V
